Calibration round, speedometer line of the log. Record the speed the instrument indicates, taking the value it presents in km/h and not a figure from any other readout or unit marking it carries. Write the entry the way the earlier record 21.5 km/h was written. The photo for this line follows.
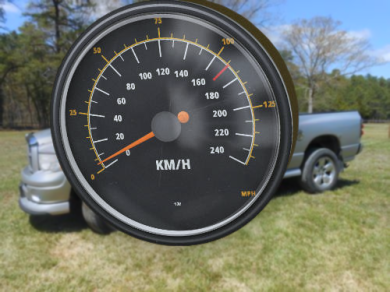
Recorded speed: 5 km/h
